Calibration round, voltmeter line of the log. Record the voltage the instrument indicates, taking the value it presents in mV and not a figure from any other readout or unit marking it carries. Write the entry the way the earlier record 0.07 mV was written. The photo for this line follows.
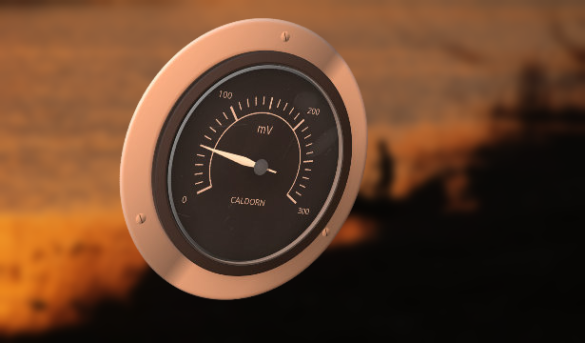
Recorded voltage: 50 mV
